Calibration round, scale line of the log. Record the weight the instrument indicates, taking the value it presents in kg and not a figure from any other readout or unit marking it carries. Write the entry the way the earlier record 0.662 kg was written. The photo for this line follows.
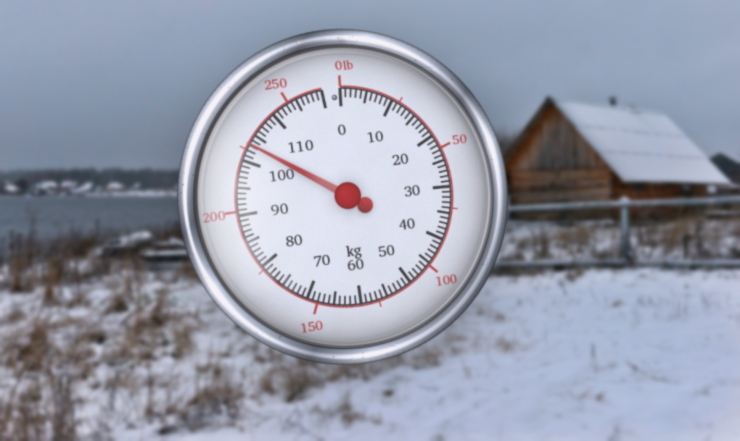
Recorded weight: 103 kg
